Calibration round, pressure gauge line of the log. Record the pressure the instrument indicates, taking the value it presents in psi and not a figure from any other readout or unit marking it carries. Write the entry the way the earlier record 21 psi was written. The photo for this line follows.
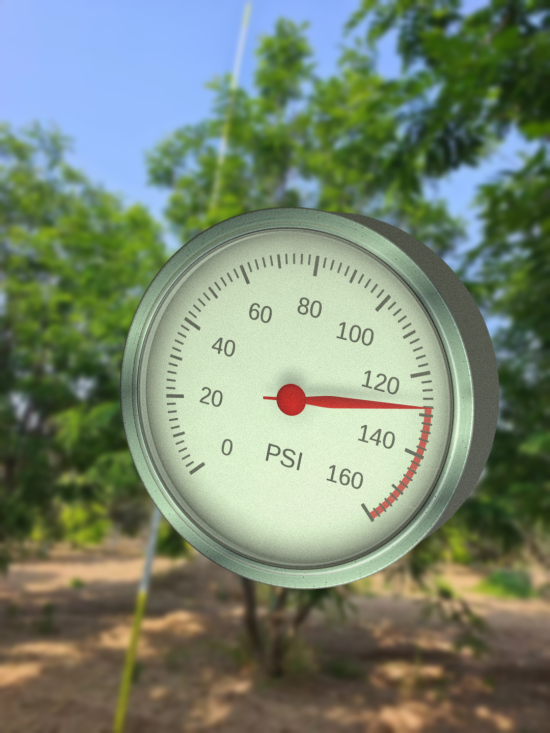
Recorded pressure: 128 psi
